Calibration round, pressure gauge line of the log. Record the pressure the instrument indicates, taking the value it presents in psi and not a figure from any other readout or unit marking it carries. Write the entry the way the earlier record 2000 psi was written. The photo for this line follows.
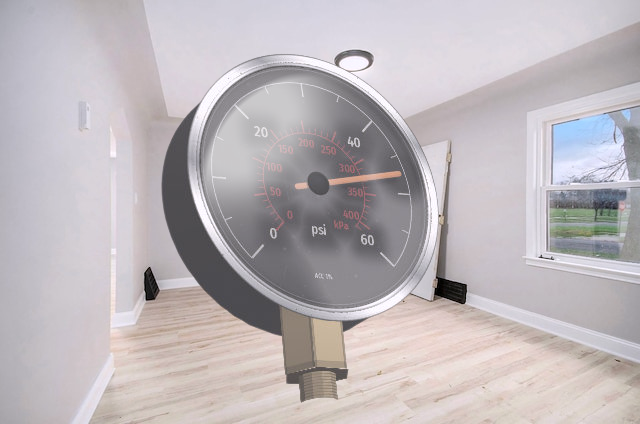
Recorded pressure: 47.5 psi
